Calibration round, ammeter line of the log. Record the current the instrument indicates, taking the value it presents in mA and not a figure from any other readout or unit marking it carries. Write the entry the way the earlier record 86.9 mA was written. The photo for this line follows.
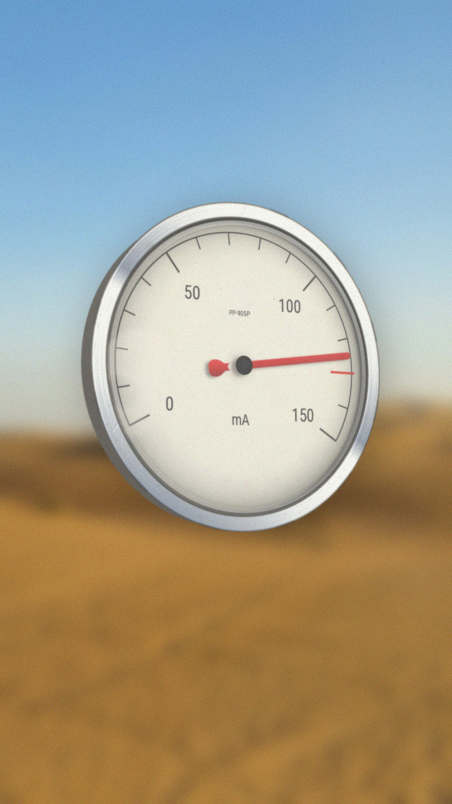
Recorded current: 125 mA
